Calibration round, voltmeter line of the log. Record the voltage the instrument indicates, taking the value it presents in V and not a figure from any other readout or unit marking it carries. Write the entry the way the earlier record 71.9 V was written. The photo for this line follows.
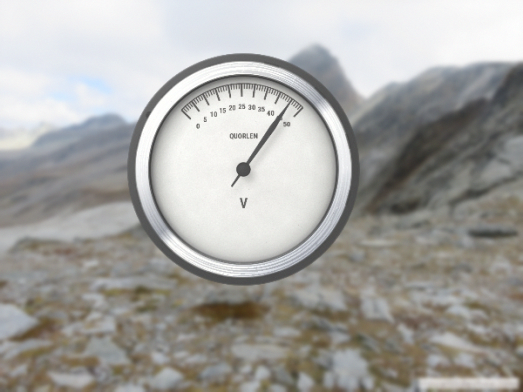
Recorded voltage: 45 V
